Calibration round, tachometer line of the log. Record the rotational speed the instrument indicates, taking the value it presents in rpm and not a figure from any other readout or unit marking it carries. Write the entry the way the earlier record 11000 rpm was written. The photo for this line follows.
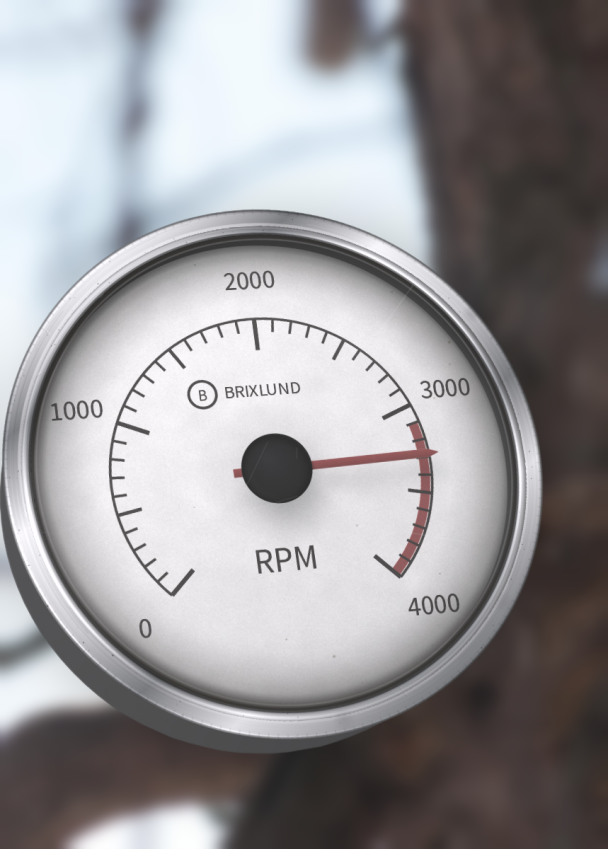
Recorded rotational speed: 3300 rpm
